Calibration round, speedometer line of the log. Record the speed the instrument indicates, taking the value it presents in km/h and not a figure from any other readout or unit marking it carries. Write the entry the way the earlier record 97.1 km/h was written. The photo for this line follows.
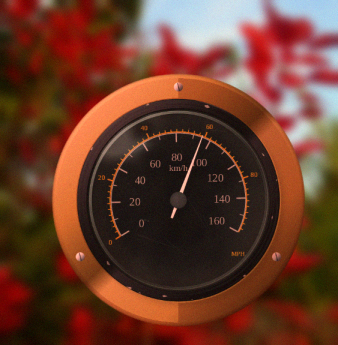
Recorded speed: 95 km/h
